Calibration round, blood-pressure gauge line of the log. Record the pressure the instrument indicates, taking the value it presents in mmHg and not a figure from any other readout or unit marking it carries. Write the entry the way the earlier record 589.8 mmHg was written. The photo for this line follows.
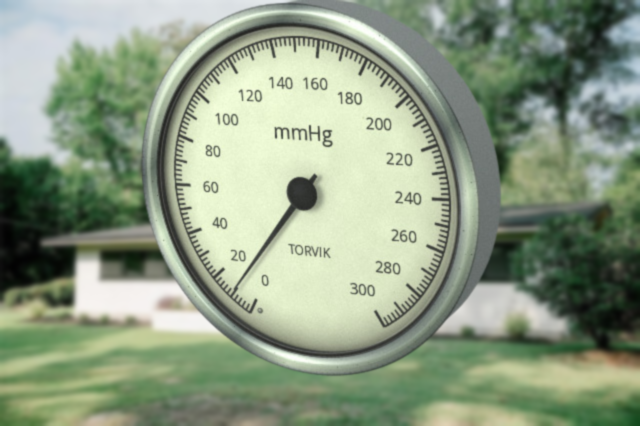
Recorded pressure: 10 mmHg
